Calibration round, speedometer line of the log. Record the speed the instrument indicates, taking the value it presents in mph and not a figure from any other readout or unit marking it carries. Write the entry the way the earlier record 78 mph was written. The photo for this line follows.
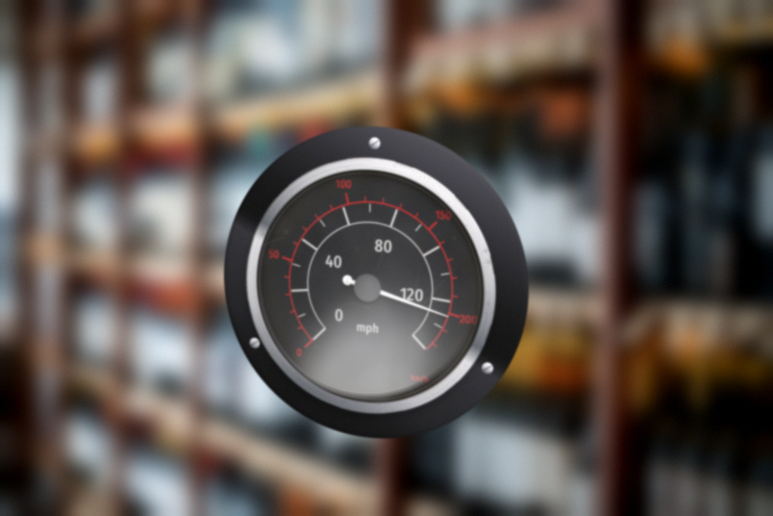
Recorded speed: 125 mph
